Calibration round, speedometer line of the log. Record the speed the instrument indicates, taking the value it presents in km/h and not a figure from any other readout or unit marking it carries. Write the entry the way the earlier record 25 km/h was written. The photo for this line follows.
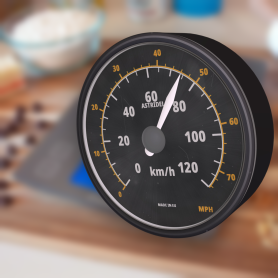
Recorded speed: 75 km/h
